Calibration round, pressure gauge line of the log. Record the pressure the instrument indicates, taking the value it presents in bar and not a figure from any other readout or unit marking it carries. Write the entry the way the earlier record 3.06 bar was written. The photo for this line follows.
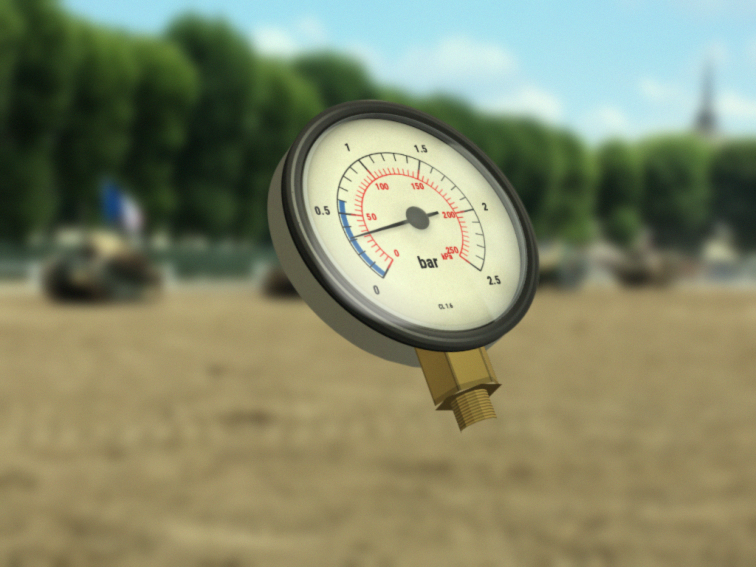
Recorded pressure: 0.3 bar
